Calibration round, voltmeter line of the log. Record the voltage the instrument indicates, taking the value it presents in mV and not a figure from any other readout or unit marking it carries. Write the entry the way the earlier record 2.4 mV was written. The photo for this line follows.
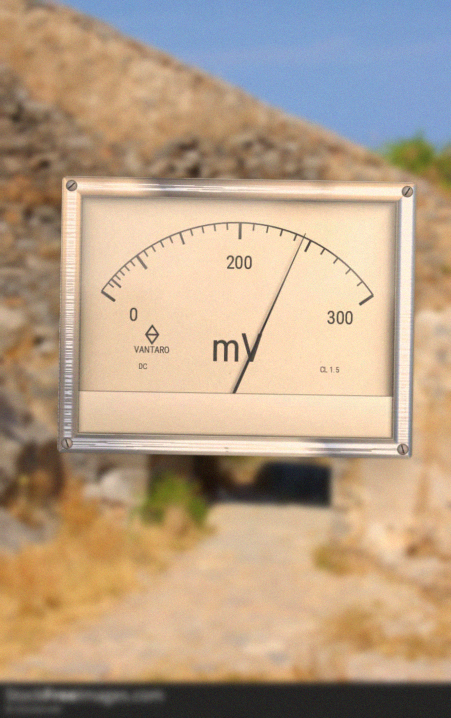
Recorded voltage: 245 mV
